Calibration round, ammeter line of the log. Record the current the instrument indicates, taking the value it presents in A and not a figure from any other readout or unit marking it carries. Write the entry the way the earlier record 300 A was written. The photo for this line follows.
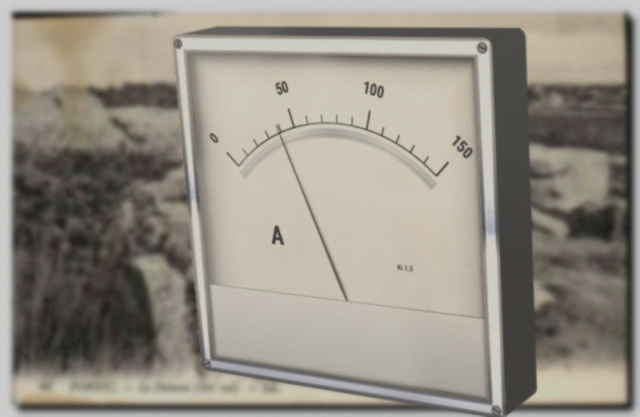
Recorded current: 40 A
